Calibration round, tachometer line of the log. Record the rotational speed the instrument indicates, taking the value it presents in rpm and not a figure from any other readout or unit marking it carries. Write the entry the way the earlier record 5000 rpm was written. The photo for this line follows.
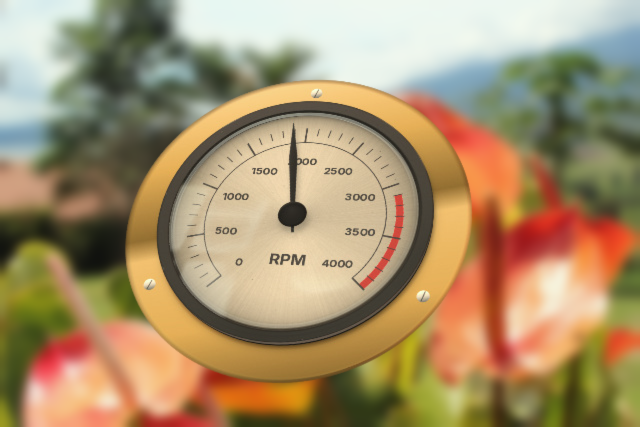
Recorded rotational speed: 1900 rpm
